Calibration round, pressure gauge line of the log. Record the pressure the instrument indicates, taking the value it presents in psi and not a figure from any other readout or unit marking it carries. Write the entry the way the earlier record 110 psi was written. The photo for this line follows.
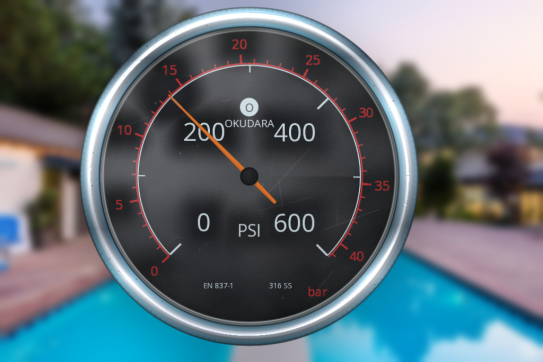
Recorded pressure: 200 psi
